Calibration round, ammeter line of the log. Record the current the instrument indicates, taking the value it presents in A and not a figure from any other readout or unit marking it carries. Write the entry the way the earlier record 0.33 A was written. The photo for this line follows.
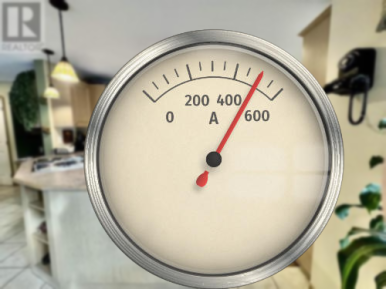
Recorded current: 500 A
